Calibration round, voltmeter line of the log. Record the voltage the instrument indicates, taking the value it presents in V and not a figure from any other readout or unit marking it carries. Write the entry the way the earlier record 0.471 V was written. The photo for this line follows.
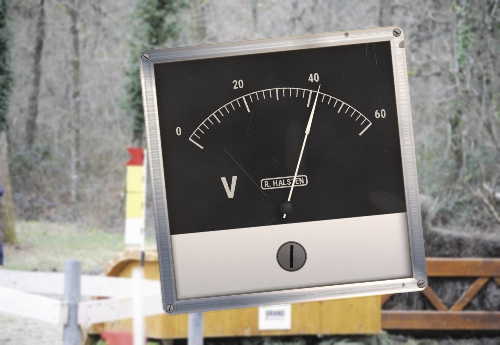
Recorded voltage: 42 V
